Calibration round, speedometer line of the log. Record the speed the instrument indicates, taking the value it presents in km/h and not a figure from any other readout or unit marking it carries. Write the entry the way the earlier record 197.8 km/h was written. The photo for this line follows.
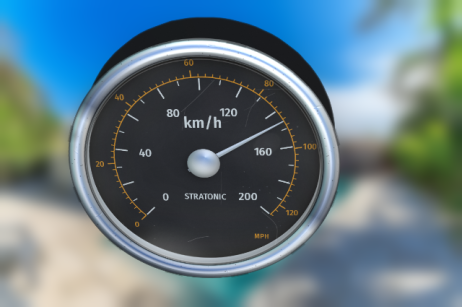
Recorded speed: 145 km/h
